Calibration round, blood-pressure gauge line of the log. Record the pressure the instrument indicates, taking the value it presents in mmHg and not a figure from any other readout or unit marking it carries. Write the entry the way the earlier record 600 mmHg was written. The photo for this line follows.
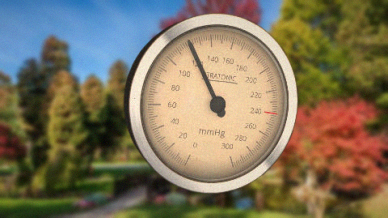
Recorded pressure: 120 mmHg
